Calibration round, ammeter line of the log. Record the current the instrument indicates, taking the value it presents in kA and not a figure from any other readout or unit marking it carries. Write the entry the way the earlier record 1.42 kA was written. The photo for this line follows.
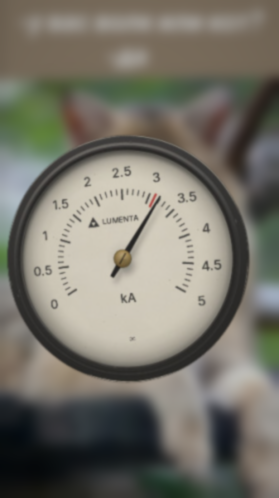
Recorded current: 3.2 kA
